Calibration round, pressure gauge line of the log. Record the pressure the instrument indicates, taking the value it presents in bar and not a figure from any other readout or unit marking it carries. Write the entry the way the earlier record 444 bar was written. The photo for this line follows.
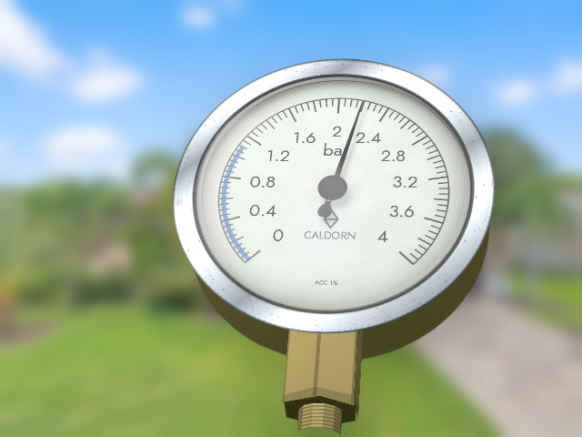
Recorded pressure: 2.2 bar
